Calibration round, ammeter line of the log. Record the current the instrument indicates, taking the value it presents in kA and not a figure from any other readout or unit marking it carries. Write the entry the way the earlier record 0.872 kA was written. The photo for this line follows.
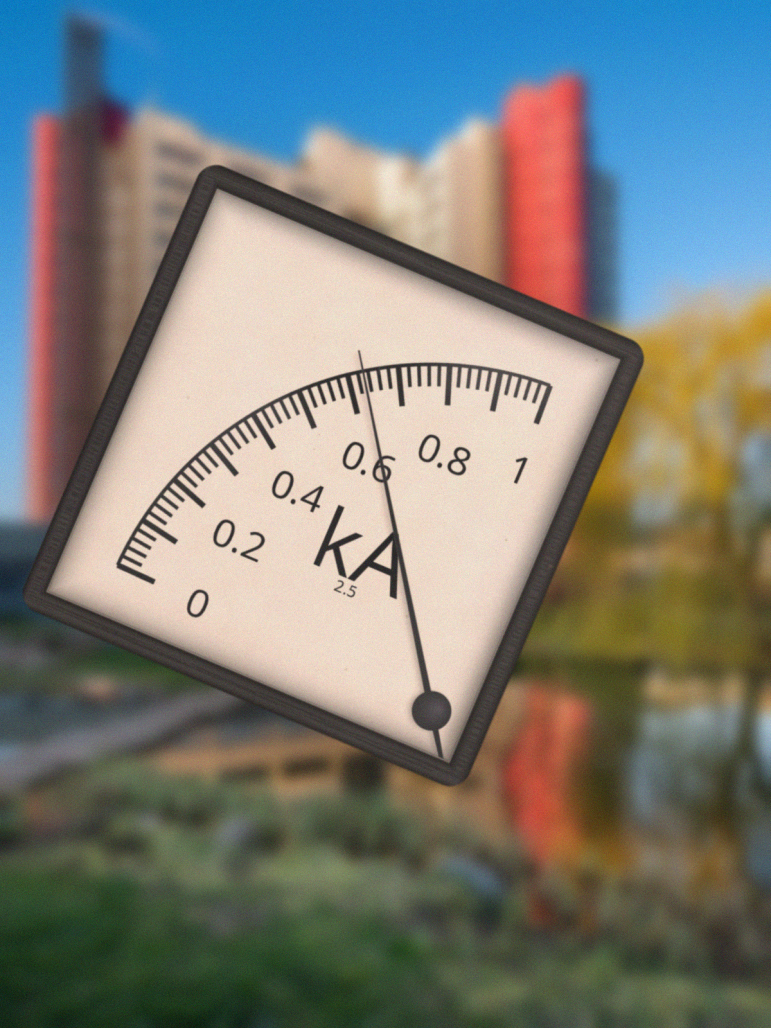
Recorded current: 0.63 kA
